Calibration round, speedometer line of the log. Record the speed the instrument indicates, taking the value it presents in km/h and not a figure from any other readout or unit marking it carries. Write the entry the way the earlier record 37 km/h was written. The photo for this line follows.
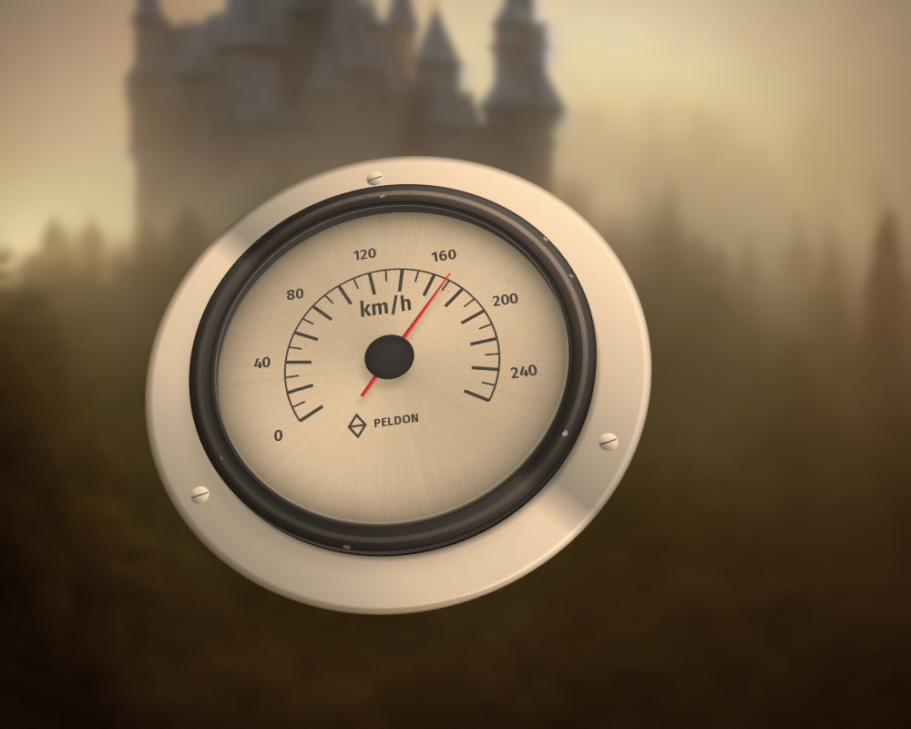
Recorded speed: 170 km/h
